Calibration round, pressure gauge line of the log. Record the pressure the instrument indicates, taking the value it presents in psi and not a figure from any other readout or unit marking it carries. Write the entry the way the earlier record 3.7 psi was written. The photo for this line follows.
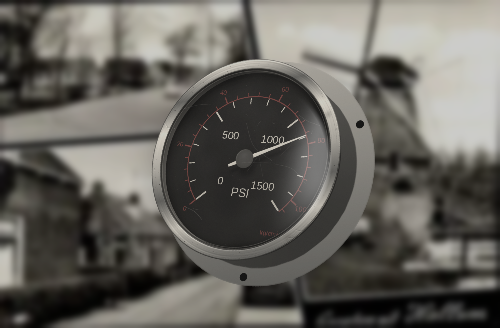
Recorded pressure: 1100 psi
